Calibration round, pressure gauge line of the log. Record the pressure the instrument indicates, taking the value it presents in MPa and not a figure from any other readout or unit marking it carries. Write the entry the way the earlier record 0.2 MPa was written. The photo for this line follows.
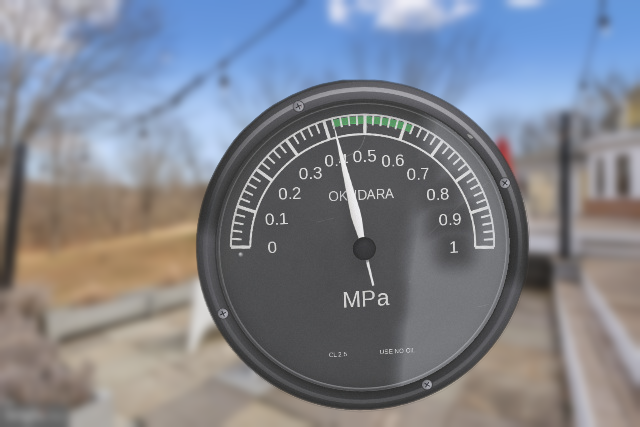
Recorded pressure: 0.42 MPa
